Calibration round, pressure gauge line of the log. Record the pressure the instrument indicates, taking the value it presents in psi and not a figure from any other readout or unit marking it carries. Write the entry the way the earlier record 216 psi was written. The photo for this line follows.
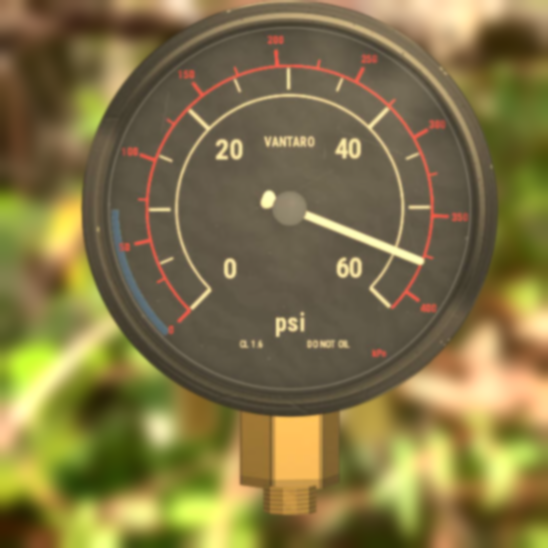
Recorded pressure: 55 psi
